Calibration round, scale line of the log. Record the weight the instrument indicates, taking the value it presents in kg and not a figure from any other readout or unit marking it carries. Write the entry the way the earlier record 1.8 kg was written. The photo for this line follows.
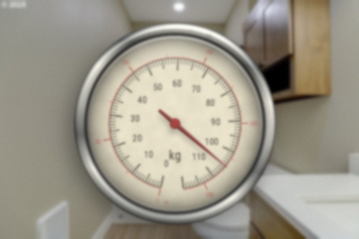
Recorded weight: 105 kg
